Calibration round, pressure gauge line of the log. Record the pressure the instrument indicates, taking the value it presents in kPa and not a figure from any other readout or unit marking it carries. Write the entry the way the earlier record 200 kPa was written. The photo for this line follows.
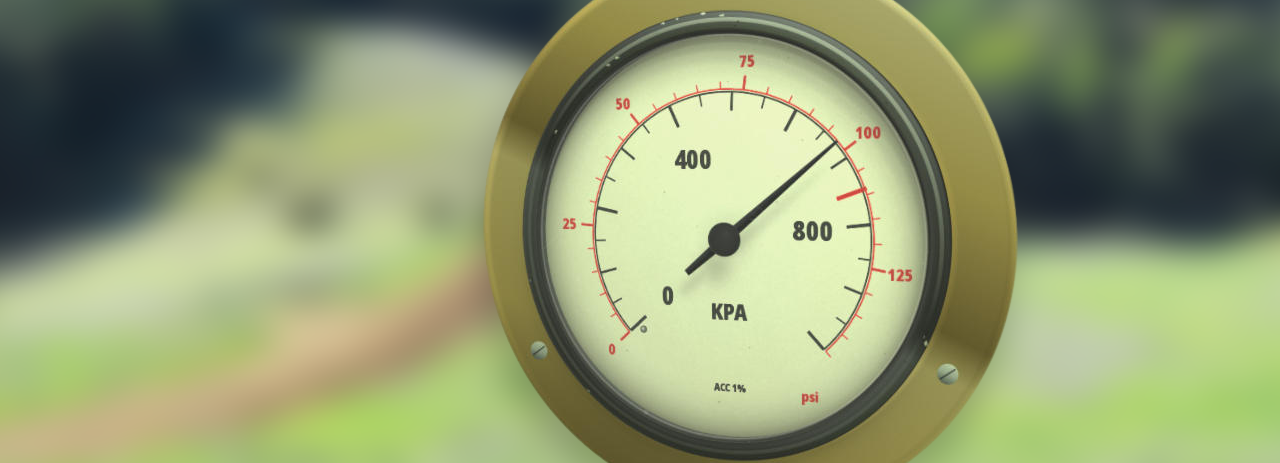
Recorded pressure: 675 kPa
